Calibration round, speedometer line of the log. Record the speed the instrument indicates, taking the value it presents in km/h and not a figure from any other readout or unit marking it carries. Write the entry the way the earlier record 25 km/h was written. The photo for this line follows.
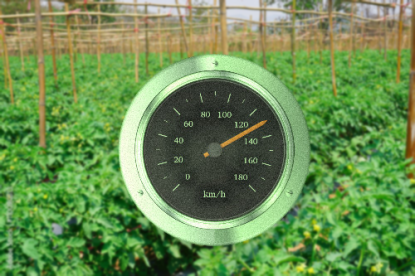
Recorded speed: 130 km/h
